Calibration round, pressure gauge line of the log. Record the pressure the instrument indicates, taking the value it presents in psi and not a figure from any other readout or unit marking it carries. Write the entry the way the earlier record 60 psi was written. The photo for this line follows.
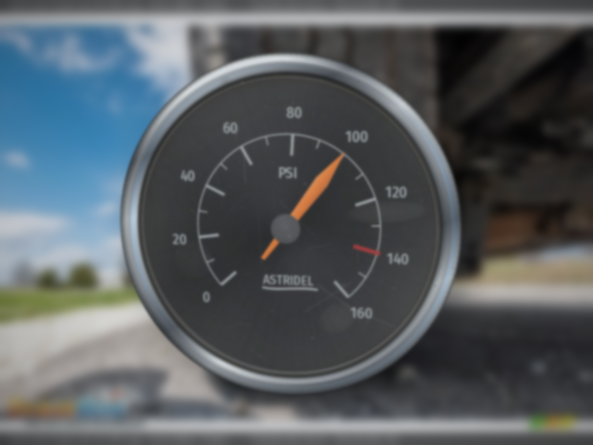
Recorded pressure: 100 psi
